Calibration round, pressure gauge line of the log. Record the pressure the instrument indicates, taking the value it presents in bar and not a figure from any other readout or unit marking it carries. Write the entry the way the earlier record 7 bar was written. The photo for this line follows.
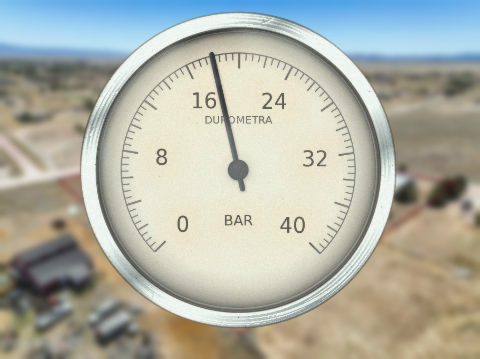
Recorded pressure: 18 bar
